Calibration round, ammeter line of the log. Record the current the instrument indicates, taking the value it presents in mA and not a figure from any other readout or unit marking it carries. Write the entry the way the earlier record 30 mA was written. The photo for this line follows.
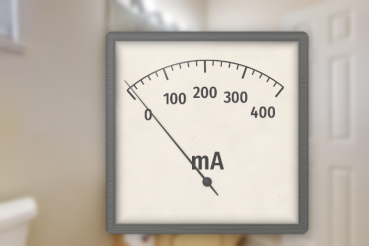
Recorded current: 10 mA
